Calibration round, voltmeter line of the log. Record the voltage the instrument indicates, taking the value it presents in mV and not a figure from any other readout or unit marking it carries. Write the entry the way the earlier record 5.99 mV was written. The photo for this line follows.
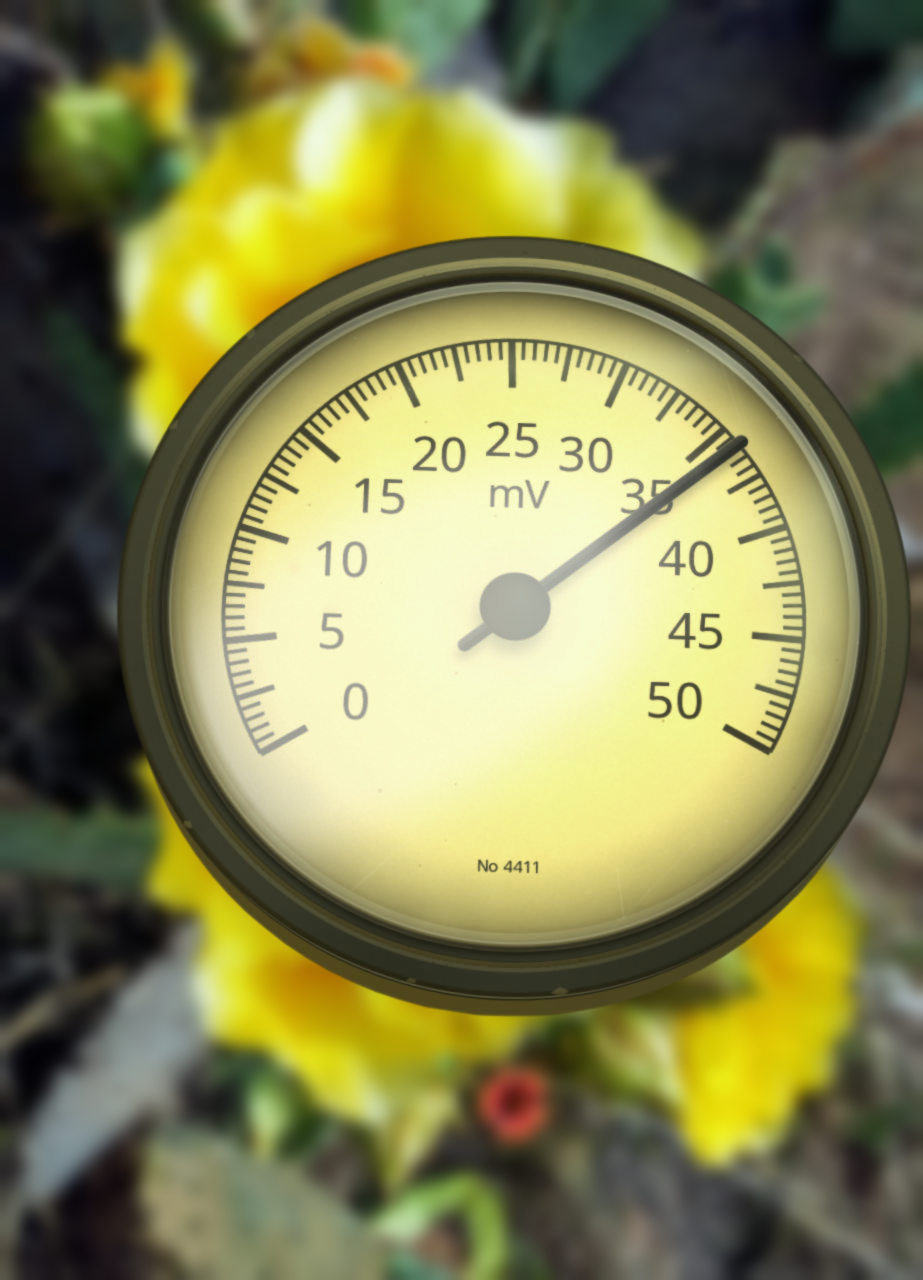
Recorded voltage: 36 mV
